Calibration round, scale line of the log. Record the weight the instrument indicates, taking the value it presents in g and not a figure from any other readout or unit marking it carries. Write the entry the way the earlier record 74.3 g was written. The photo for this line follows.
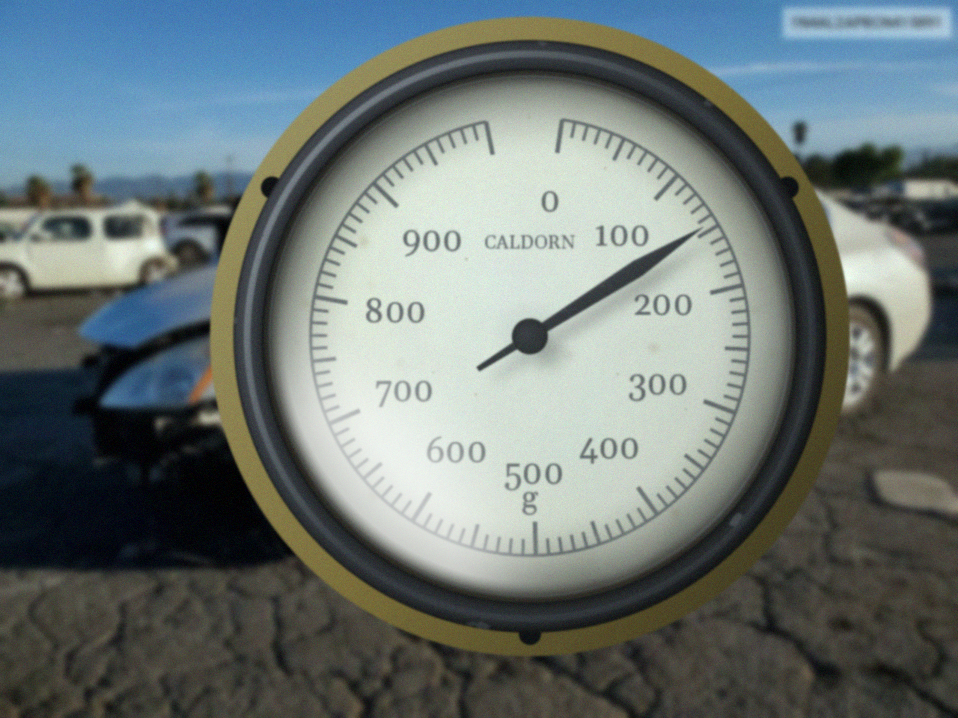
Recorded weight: 145 g
